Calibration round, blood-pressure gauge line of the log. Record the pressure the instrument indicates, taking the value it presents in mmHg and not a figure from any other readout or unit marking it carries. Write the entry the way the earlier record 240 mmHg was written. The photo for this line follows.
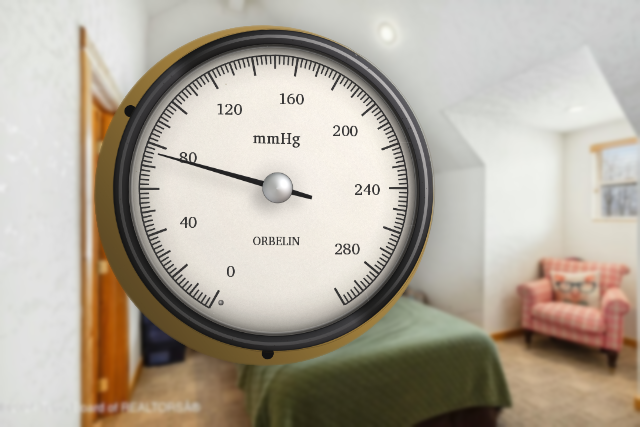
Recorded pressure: 76 mmHg
